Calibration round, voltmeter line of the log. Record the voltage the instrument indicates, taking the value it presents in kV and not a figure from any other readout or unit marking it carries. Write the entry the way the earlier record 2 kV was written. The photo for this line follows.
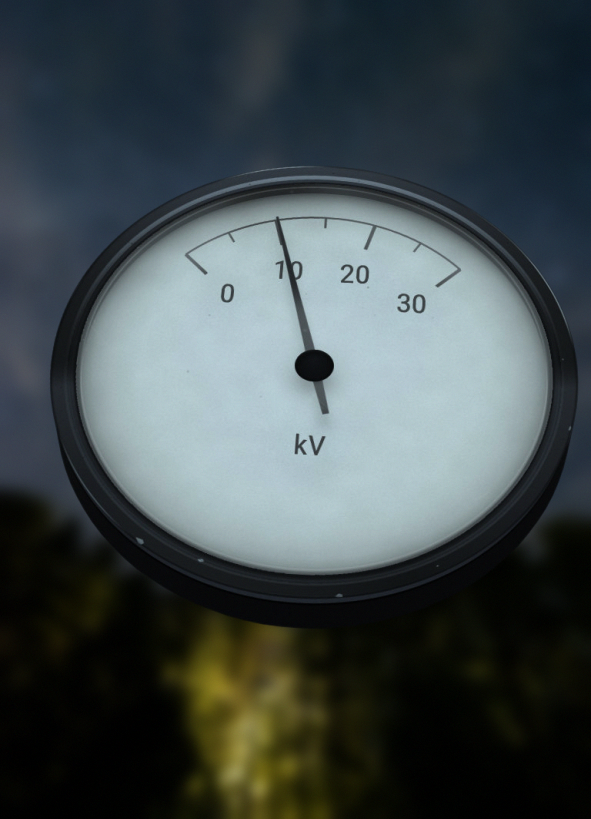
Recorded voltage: 10 kV
